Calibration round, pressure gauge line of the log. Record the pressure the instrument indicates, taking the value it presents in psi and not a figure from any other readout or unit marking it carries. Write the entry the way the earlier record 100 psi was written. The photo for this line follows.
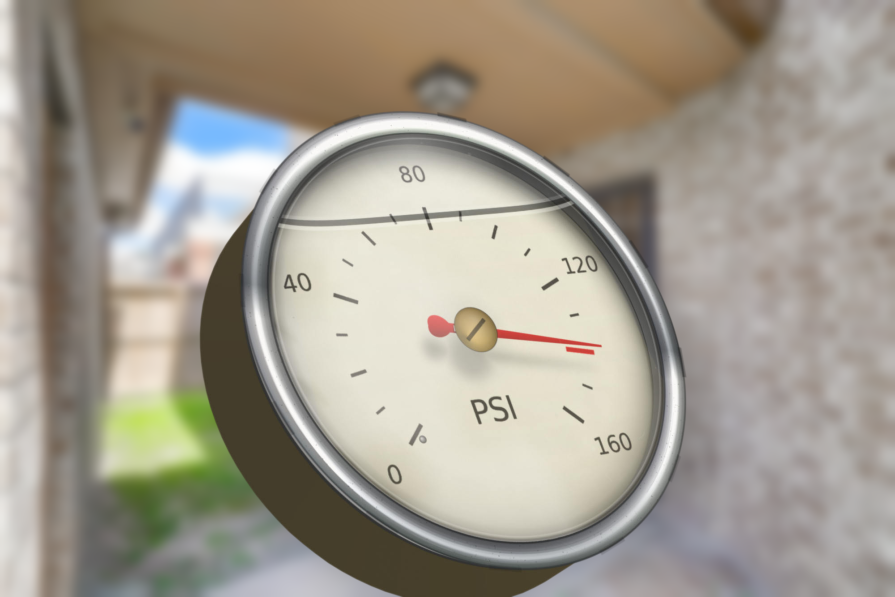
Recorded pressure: 140 psi
